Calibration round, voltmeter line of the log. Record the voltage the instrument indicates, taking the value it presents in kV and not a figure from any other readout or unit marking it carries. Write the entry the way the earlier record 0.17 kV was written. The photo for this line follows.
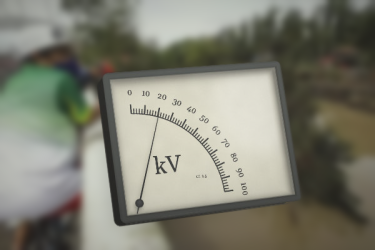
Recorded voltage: 20 kV
